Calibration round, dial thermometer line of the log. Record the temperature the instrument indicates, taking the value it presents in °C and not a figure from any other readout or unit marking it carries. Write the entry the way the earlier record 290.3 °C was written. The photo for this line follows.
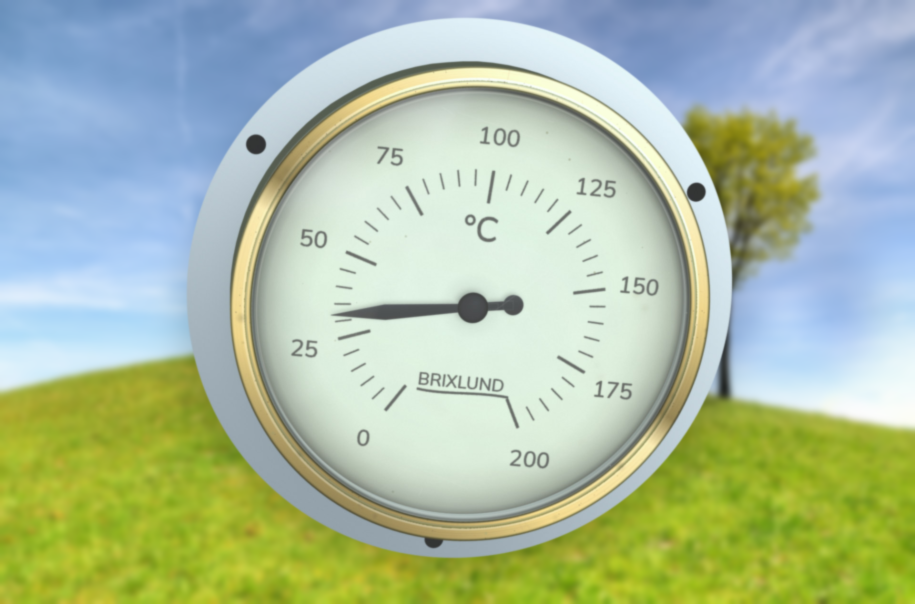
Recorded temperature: 32.5 °C
